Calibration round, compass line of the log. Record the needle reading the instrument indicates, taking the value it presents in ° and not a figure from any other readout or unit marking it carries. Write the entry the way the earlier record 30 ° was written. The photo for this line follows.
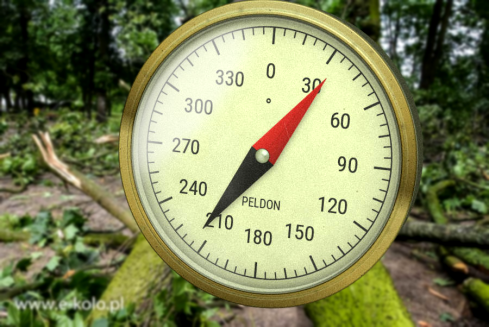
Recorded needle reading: 35 °
